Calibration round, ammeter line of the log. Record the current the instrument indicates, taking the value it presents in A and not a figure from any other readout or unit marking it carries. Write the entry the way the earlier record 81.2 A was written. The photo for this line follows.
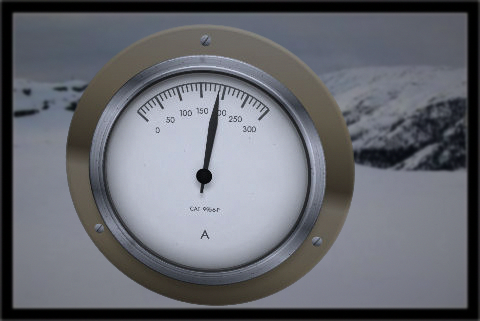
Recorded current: 190 A
